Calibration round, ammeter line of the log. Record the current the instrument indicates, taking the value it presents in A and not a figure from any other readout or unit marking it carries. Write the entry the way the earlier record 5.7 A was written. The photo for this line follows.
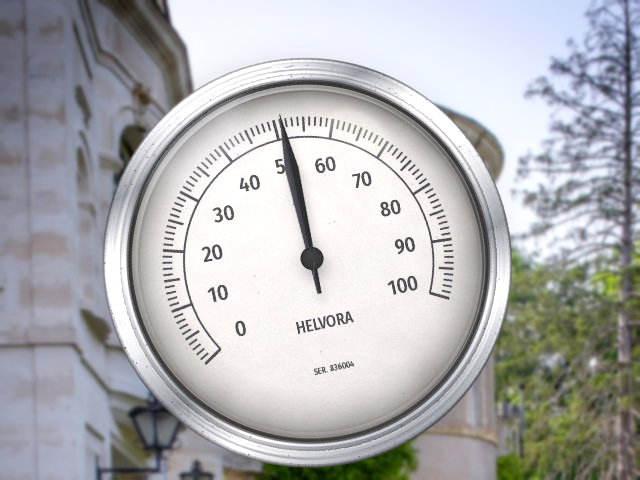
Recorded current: 51 A
